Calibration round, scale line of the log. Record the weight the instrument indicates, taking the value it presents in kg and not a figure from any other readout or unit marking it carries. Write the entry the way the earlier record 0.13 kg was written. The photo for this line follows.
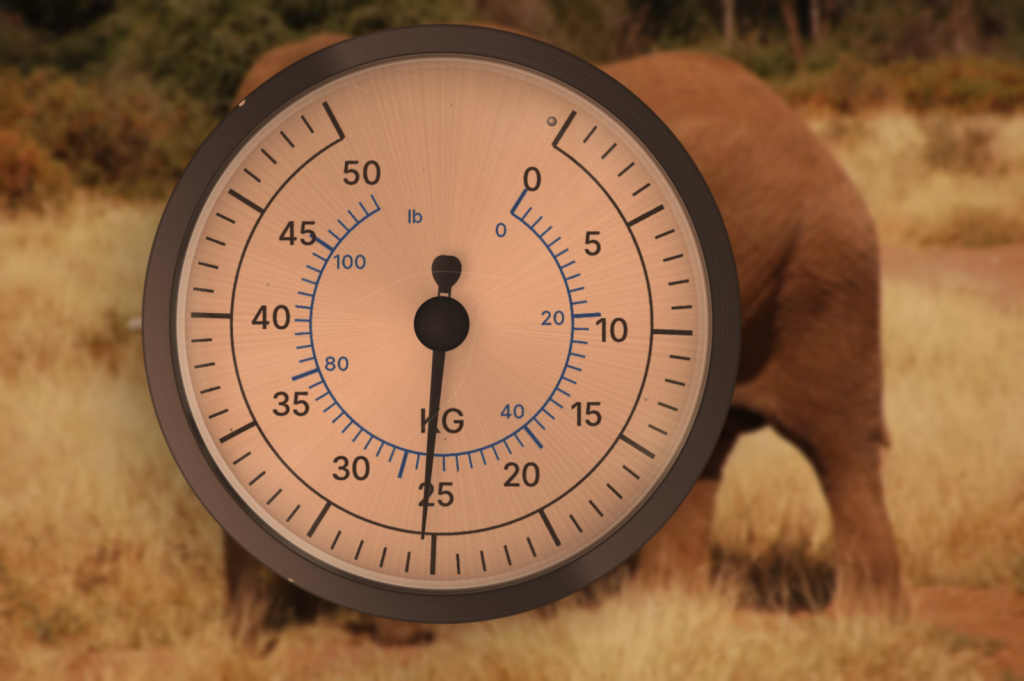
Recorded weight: 25.5 kg
